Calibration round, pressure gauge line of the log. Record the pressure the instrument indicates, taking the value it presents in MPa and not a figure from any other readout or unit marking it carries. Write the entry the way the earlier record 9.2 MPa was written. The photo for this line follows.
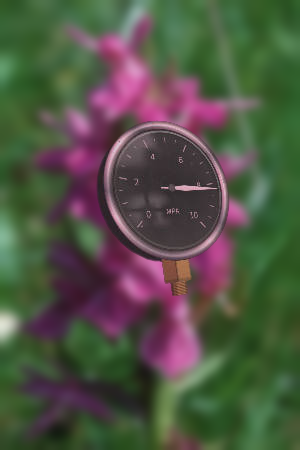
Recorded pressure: 8.25 MPa
